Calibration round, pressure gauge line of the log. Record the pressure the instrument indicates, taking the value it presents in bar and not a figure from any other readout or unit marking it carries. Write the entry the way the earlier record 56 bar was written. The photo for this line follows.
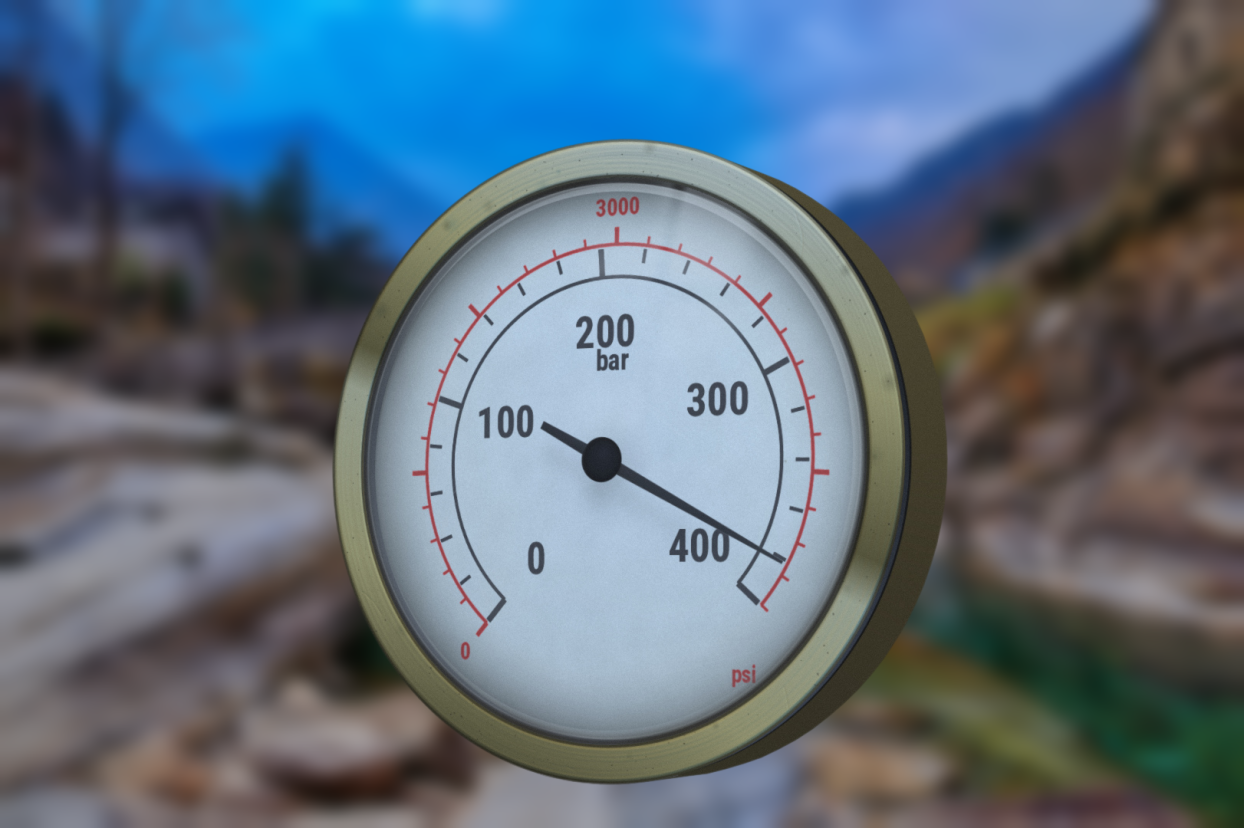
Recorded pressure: 380 bar
